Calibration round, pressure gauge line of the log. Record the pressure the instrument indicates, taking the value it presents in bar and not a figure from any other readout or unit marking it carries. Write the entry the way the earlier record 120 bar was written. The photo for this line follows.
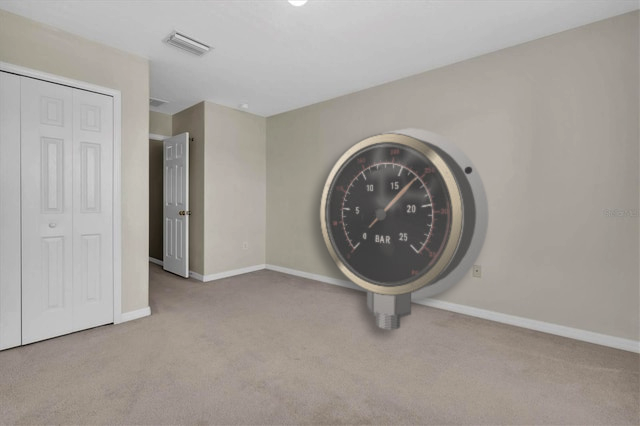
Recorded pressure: 17 bar
